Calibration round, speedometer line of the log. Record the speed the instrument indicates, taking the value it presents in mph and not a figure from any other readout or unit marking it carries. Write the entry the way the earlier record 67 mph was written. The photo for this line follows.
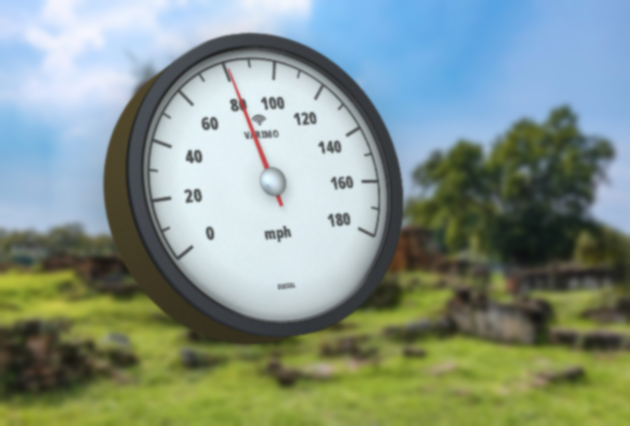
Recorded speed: 80 mph
